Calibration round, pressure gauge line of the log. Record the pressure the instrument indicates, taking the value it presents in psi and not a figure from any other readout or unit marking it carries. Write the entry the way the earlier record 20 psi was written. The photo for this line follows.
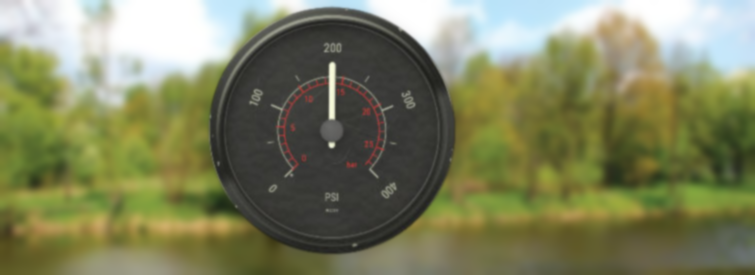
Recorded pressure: 200 psi
